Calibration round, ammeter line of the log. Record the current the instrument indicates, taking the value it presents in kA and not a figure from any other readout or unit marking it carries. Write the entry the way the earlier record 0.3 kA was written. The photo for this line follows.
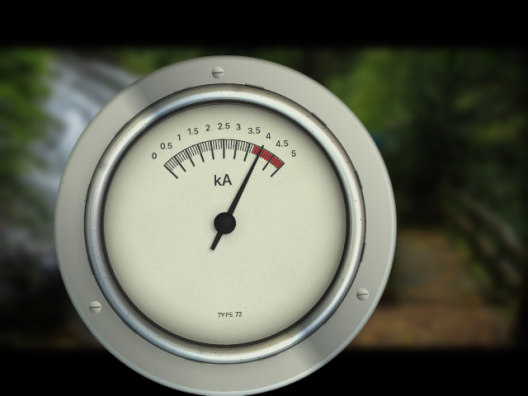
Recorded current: 4 kA
